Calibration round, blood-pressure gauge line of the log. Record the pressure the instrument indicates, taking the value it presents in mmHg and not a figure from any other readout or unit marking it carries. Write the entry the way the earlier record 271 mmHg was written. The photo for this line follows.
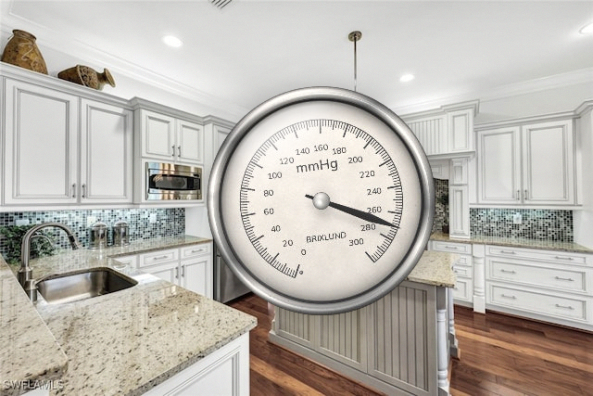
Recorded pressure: 270 mmHg
